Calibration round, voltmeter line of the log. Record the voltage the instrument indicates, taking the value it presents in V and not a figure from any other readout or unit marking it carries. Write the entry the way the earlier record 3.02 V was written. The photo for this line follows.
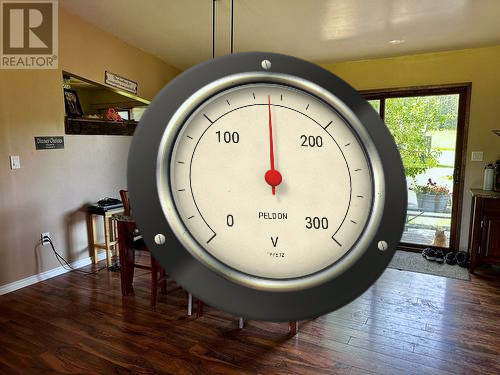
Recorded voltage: 150 V
